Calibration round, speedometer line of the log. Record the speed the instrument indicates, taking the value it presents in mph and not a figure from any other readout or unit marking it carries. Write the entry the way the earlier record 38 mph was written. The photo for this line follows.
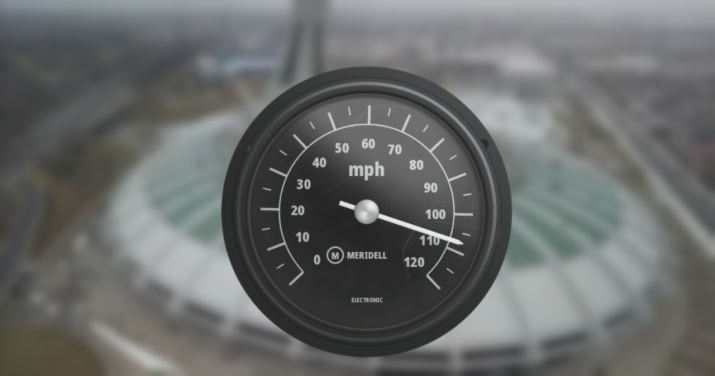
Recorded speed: 107.5 mph
